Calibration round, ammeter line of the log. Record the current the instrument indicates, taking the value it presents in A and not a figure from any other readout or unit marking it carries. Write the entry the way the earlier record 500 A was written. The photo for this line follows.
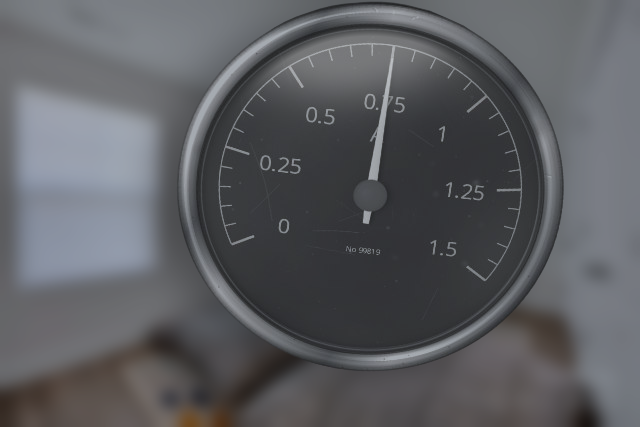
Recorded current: 0.75 A
